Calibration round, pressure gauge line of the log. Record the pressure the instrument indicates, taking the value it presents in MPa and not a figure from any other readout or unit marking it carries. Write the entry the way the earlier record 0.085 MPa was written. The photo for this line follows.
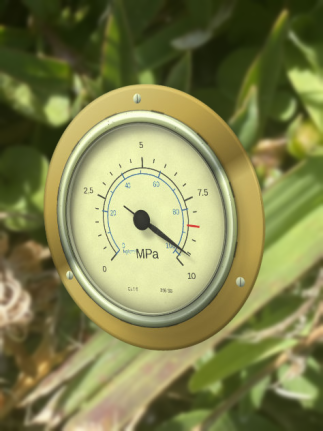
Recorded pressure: 9.5 MPa
